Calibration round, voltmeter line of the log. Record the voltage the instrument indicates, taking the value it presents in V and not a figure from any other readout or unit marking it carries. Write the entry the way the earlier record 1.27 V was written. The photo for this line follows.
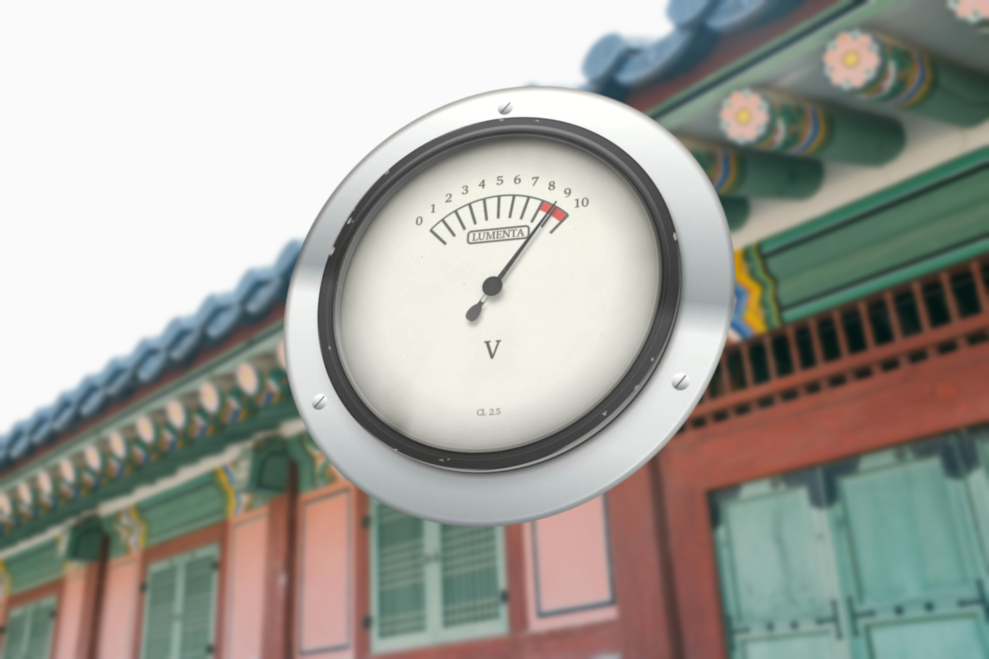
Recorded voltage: 9 V
